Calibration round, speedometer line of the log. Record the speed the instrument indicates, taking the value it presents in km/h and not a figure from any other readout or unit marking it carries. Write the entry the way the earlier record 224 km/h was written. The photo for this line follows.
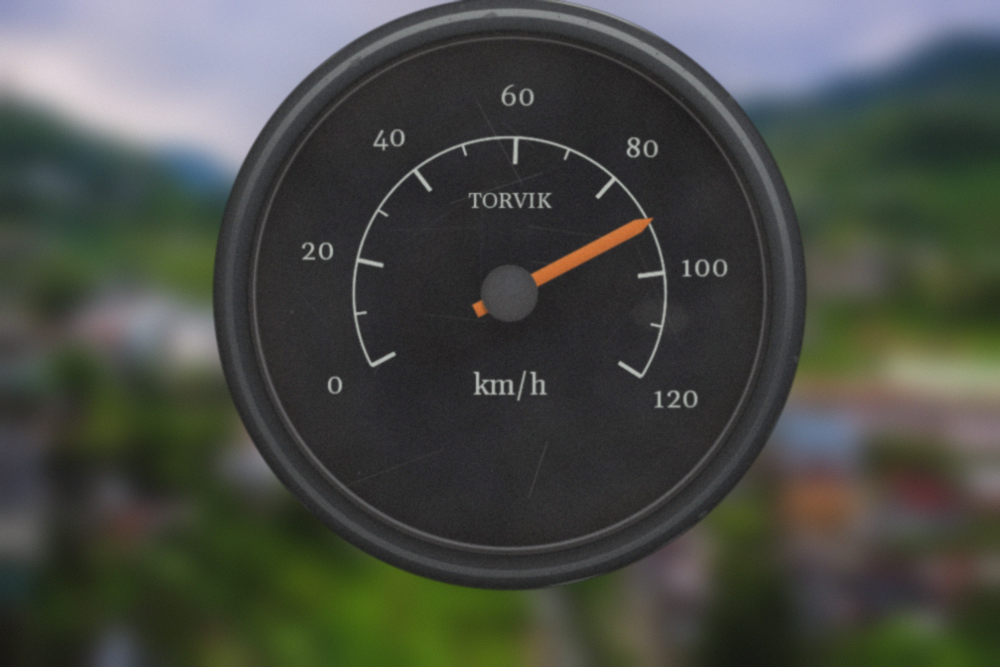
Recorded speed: 90 km/h
